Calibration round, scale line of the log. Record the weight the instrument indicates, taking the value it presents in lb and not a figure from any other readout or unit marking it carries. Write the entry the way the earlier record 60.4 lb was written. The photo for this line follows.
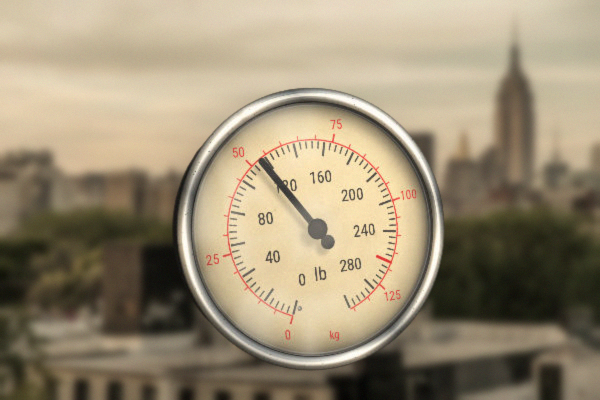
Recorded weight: 116 lb
